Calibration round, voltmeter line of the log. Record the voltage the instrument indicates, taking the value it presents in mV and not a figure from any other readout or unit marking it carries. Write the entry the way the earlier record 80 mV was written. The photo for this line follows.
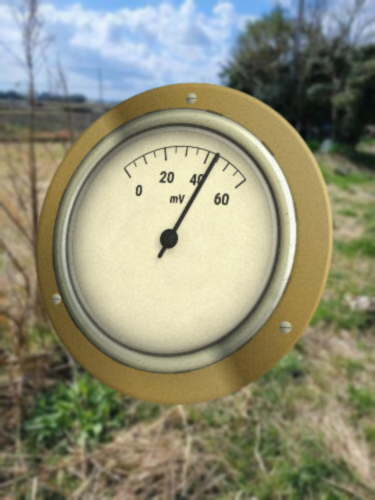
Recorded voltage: 45 mV
